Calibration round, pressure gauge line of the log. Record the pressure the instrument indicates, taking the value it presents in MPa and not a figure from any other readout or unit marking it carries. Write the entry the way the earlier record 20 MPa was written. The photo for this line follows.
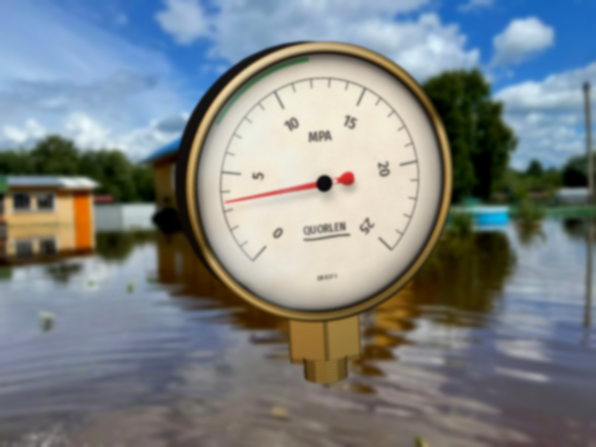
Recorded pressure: 3.5 MPa
